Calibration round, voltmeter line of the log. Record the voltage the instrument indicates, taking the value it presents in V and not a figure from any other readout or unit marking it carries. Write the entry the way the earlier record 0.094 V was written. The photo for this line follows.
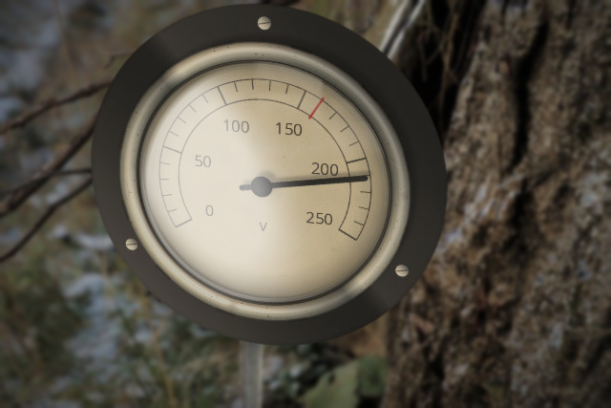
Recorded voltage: 210 V
